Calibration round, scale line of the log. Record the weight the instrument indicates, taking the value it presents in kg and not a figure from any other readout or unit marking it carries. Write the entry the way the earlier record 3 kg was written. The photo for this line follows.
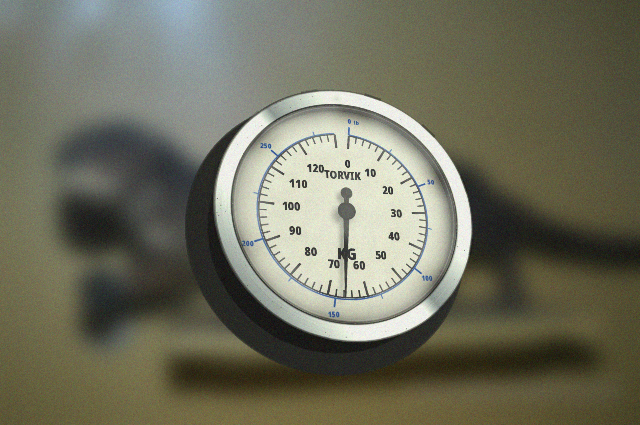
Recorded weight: 66 kg
